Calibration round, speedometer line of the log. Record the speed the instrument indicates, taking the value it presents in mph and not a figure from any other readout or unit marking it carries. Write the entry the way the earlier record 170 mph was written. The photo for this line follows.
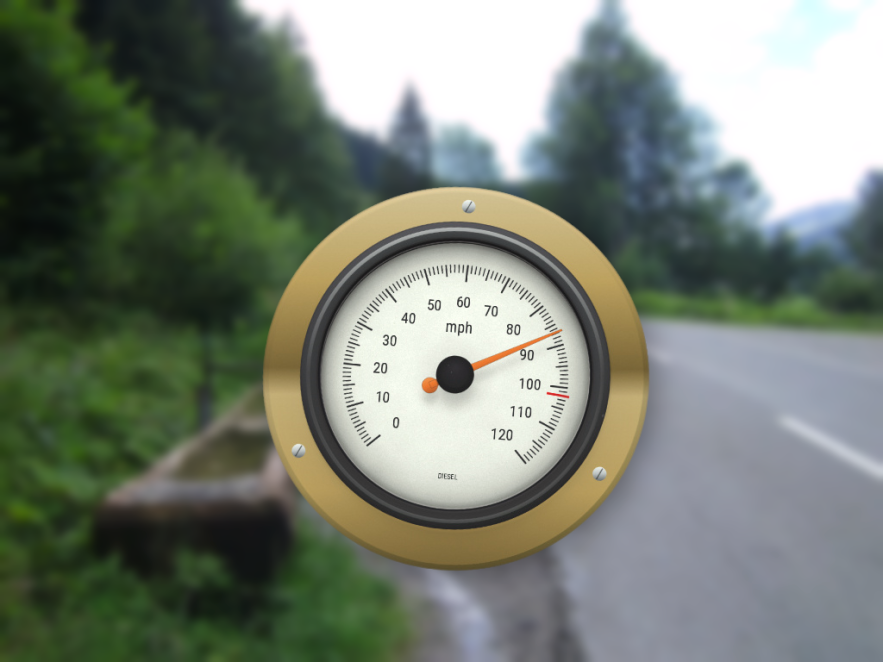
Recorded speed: 87 mph
